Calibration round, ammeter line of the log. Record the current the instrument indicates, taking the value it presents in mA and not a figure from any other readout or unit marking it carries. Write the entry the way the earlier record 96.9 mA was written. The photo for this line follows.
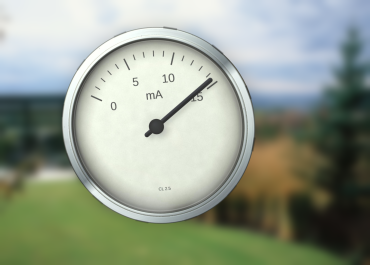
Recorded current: 14.5 mA
